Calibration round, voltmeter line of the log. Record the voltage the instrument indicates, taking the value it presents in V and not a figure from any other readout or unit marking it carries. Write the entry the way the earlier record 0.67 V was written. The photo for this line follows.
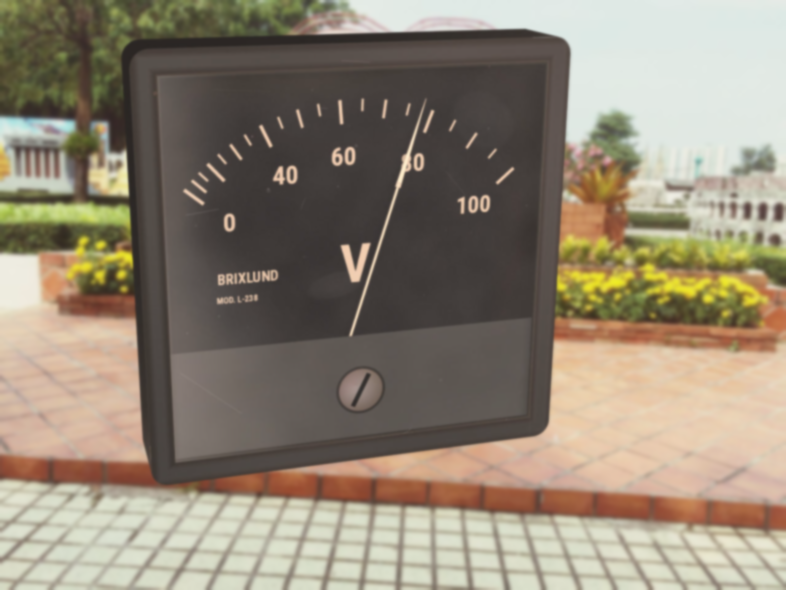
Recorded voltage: 77.5 V
